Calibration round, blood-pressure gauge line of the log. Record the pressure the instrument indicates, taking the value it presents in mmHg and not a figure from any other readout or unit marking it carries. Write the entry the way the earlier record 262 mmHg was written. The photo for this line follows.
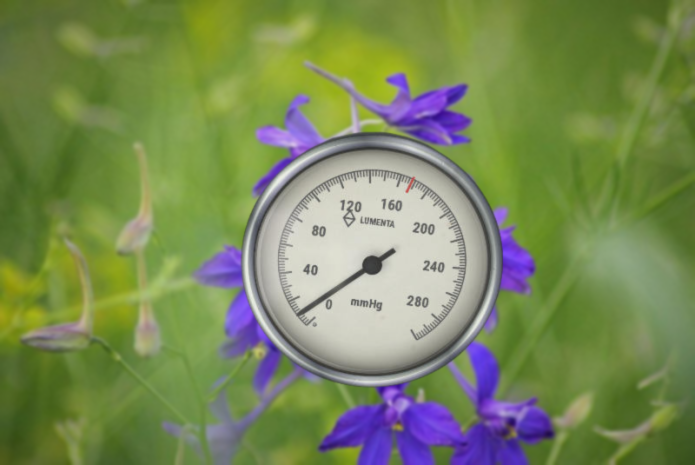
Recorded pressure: 10 mmHg
